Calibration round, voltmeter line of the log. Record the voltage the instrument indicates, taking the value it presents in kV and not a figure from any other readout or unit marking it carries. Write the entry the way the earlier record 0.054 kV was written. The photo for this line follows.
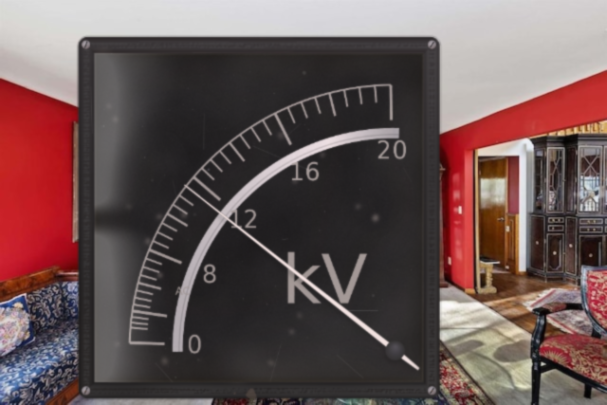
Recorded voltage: 11.5 kV
